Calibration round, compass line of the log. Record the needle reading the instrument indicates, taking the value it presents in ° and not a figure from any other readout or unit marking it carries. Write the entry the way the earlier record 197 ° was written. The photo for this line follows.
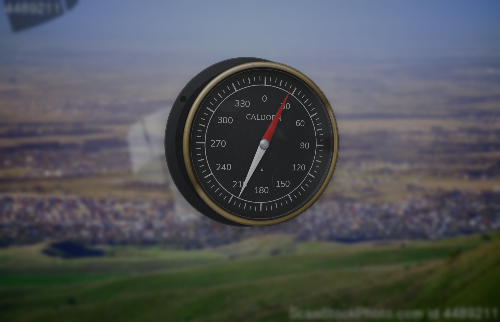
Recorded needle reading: 25 °
